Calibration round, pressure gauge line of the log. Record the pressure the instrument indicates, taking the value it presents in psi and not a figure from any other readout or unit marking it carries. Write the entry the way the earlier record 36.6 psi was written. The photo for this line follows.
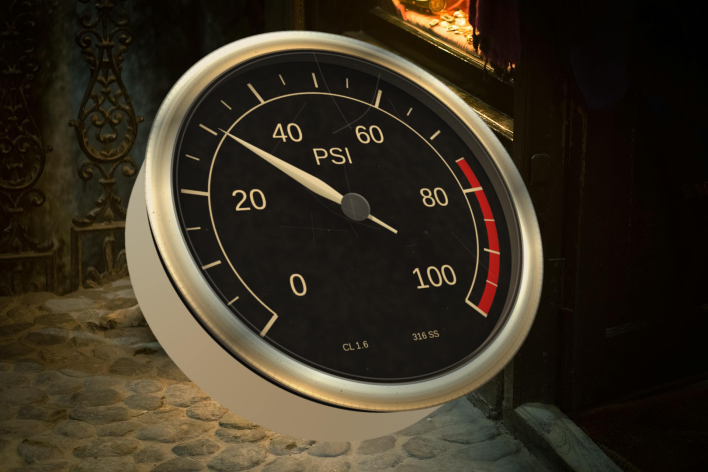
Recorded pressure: 30 psi
